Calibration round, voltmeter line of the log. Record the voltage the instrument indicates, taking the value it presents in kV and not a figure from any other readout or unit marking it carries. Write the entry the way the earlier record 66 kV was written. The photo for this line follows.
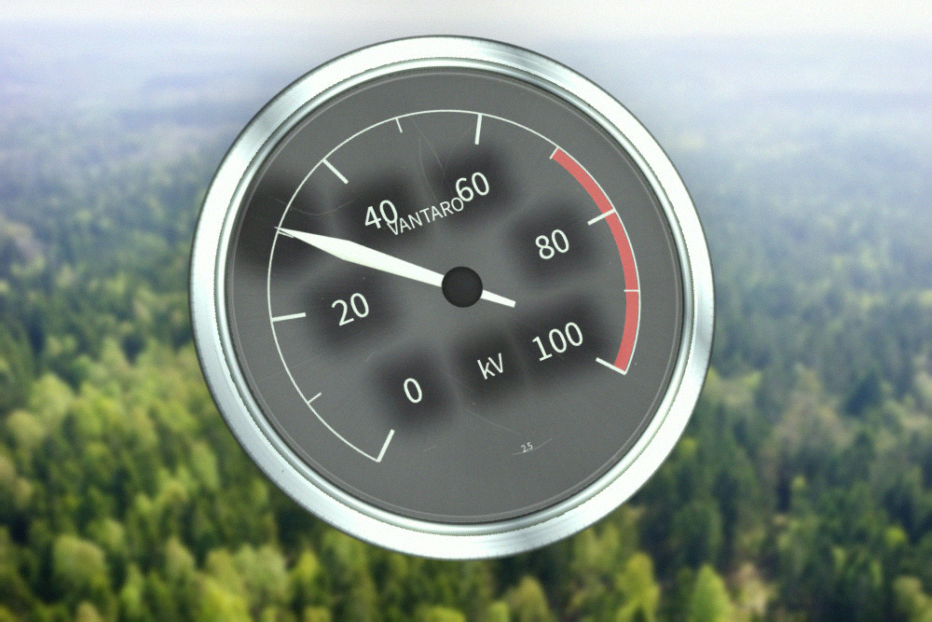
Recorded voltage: 30 kV
